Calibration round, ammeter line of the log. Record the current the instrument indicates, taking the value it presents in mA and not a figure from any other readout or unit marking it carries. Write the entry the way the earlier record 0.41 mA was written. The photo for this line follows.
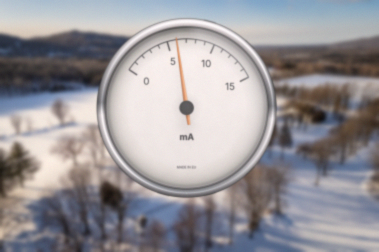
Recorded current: 6 mA
